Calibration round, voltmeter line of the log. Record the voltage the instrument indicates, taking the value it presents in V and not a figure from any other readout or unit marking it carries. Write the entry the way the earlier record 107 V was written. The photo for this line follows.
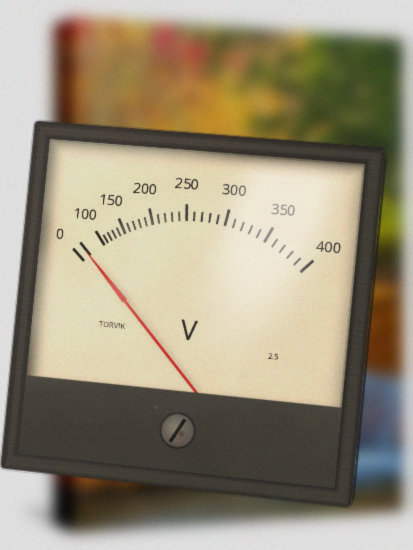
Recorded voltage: 50 V
